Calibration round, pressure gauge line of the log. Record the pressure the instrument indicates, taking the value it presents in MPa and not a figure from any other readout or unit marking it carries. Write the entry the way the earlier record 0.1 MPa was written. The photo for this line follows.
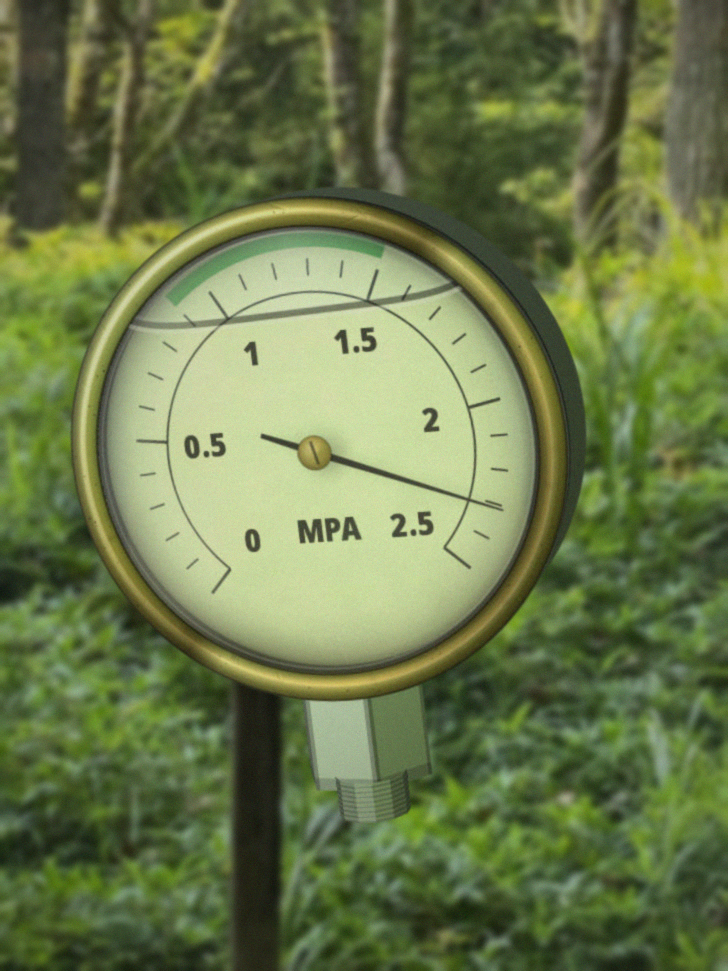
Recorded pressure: 2.3 MPa
